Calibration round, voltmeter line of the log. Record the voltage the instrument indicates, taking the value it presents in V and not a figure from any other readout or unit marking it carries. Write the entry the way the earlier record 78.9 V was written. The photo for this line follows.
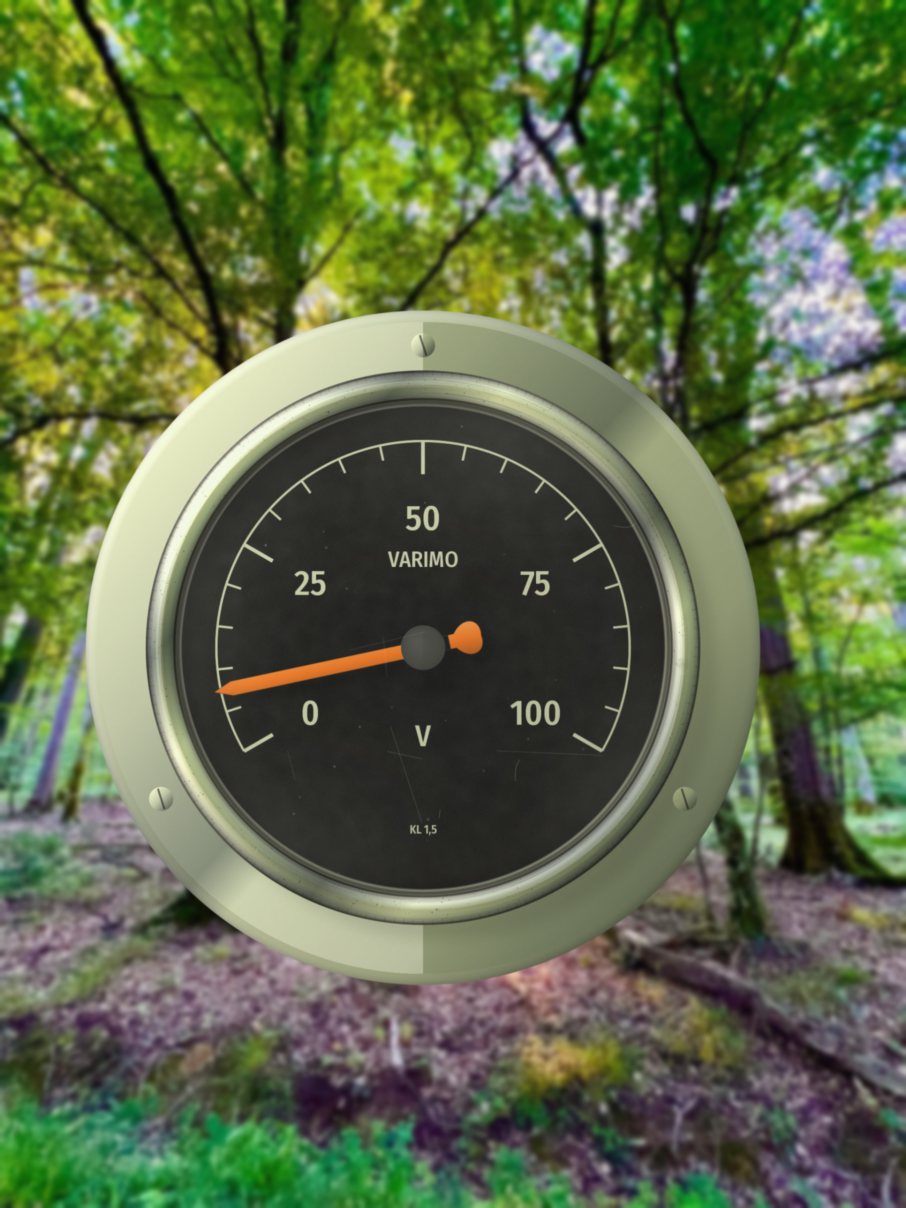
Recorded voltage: 7.5 V
